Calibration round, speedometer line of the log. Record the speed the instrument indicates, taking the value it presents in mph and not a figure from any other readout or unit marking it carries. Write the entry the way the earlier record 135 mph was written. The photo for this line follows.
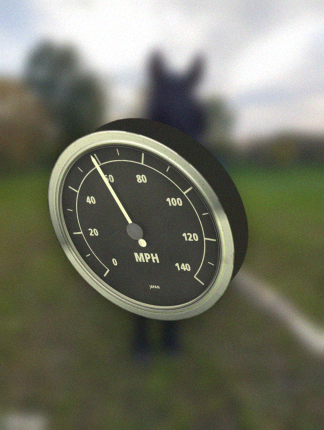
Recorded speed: 60 mph
